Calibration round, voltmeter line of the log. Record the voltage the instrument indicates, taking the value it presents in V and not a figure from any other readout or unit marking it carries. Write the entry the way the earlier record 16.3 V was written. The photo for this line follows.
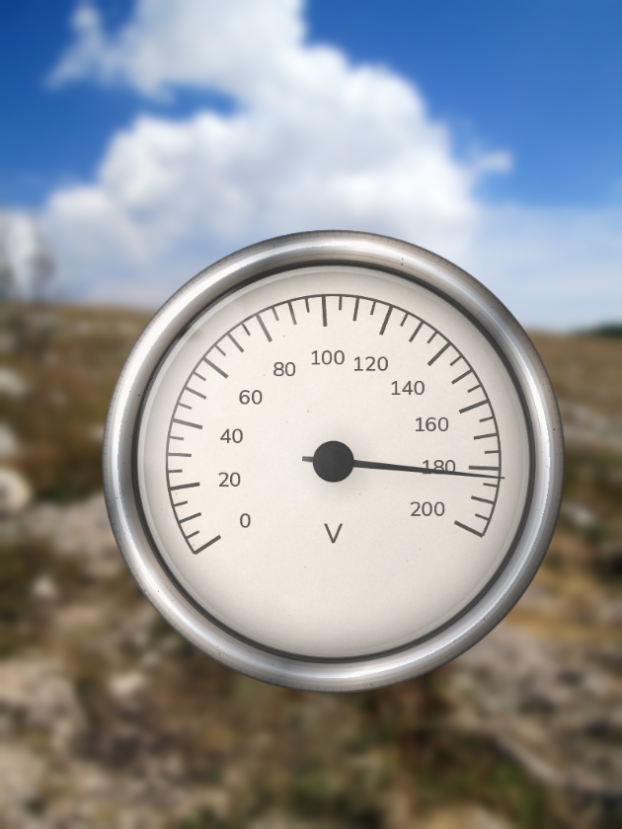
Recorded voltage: 182.5 V
